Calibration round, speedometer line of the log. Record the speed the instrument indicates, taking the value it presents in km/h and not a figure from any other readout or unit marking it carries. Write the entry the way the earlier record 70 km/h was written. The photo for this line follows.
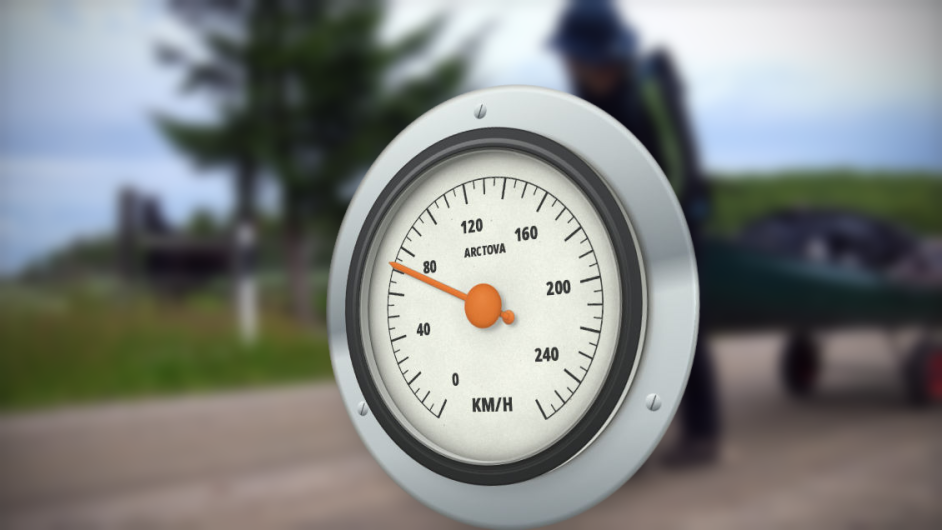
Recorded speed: 72.5 km/h
